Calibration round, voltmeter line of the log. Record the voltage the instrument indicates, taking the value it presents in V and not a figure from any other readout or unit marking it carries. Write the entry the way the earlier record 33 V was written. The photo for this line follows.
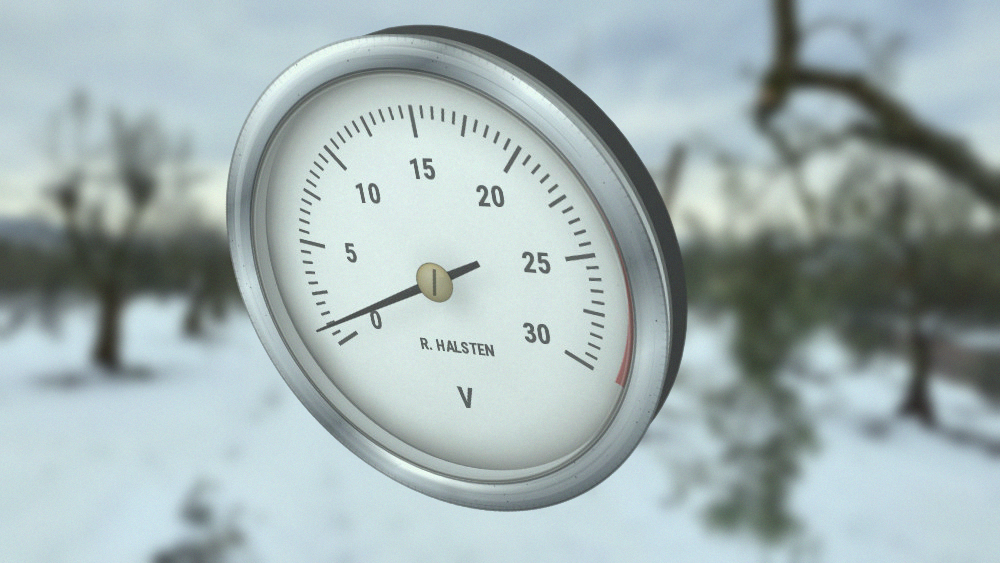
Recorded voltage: 1 V
